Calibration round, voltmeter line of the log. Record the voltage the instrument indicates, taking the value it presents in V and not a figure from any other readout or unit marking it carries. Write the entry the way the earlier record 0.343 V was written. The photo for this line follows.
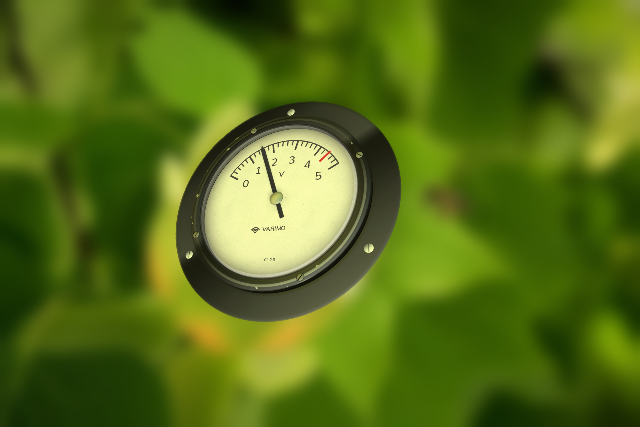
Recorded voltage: 1.6 V
